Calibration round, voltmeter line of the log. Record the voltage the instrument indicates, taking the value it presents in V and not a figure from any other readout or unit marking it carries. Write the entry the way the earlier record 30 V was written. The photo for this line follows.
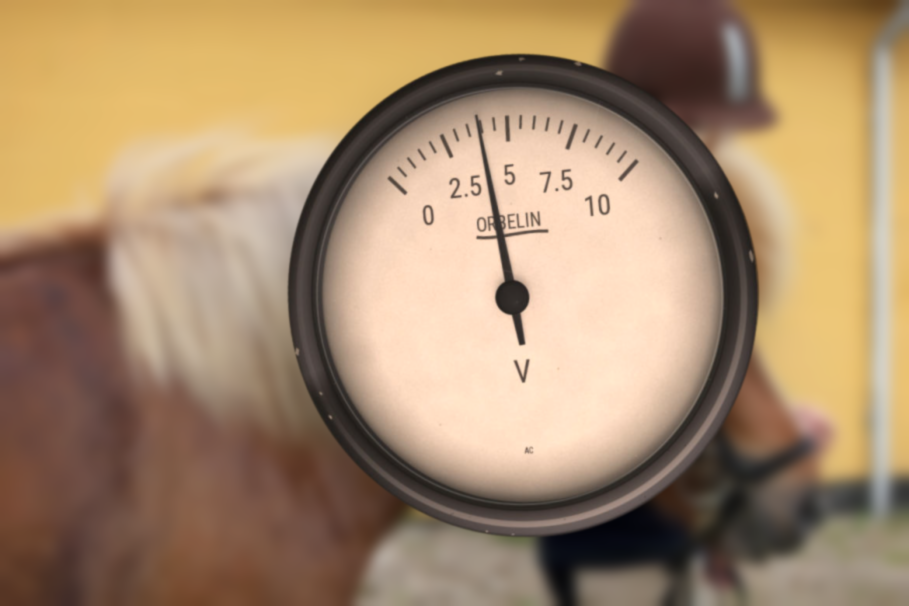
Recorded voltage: 4 V
